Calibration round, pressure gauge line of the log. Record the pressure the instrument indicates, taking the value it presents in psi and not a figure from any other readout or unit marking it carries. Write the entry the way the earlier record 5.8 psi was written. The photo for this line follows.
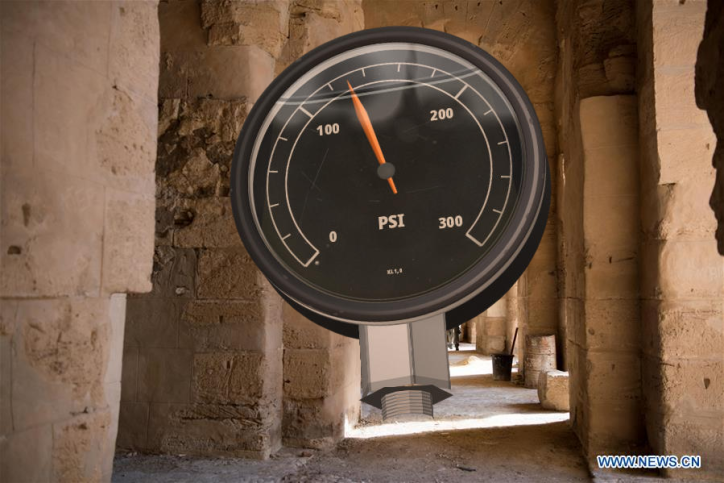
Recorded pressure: 130 psi
